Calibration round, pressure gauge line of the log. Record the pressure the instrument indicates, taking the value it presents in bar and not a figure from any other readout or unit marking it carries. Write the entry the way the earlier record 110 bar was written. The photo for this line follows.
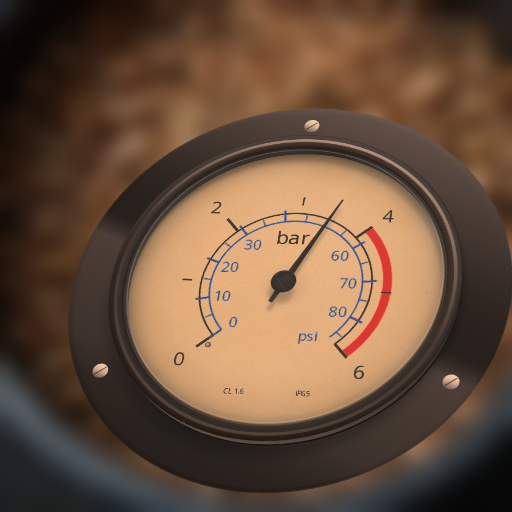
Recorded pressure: 3.5 bar
